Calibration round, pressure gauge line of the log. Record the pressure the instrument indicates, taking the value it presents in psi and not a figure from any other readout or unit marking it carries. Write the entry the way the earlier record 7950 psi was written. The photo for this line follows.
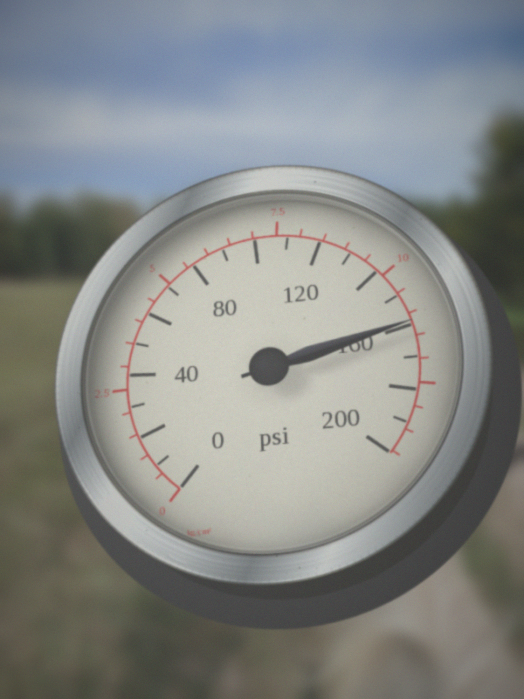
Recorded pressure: 160 psi
